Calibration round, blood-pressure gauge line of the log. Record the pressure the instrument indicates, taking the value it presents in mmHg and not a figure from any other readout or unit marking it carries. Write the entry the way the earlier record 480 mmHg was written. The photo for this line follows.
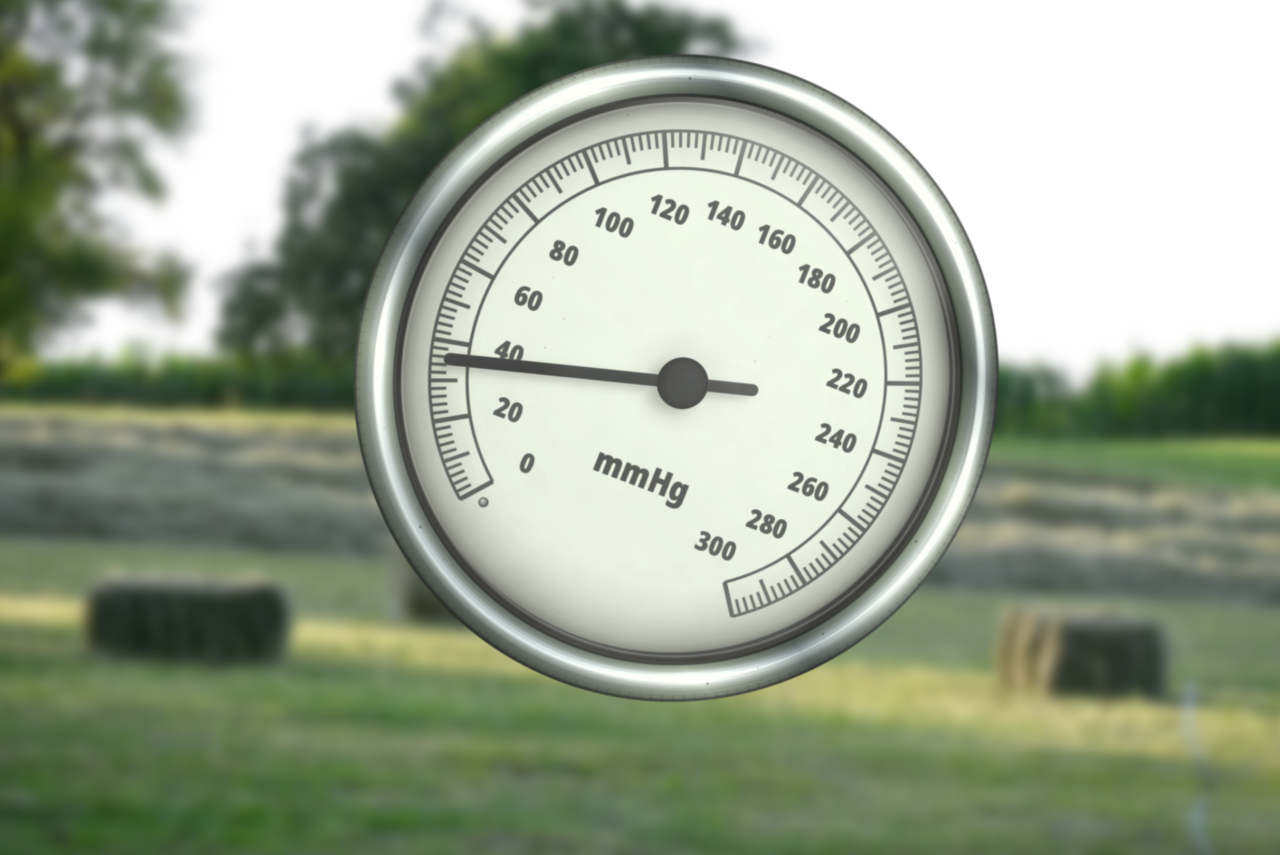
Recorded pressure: 36 mmHg
